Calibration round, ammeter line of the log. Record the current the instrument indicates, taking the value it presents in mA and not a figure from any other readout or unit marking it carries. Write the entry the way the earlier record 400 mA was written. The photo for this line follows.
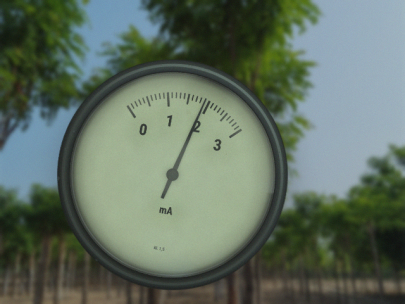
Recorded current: 1.9 mA
